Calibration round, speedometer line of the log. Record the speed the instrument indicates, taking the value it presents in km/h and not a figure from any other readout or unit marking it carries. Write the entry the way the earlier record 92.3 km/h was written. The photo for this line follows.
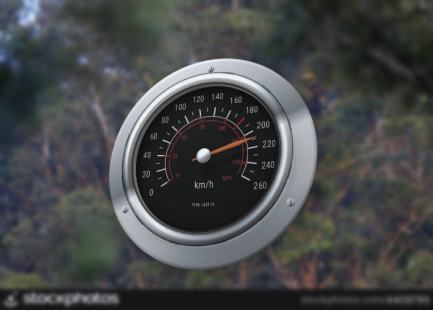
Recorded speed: 210 km/h
